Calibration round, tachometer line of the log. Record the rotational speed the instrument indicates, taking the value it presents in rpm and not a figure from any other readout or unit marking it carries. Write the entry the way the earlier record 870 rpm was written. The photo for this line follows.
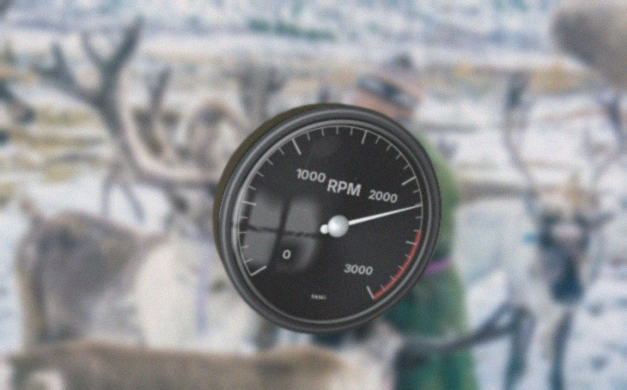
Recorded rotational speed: 2200 rpm
